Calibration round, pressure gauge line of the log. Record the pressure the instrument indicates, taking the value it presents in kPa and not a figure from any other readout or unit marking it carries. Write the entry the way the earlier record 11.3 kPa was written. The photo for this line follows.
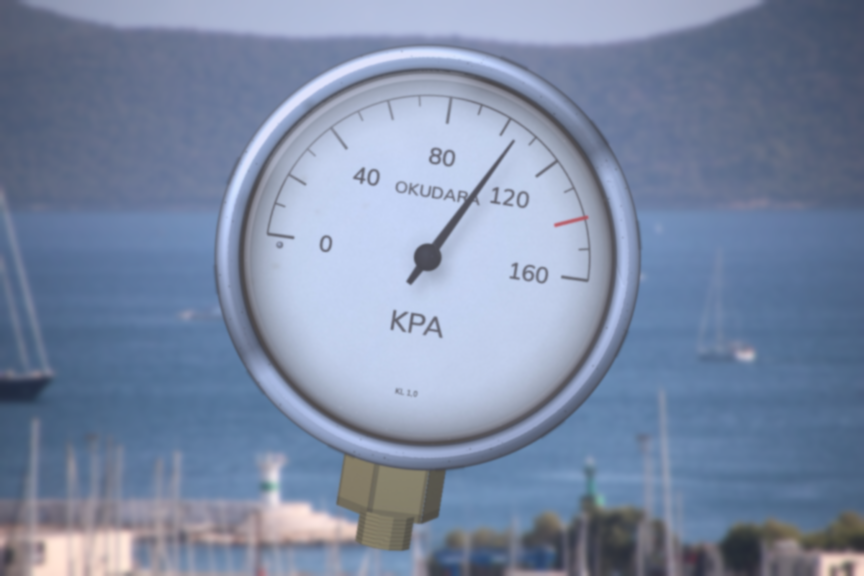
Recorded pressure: 105 kPa
